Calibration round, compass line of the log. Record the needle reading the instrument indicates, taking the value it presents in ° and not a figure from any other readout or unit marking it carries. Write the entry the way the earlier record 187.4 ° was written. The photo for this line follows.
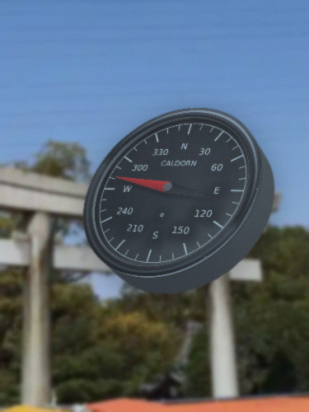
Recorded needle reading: 280 °
